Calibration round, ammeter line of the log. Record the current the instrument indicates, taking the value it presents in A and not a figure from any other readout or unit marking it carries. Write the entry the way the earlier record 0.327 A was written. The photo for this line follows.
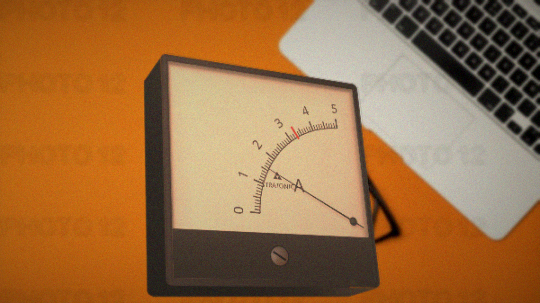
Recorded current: 1.5 A
